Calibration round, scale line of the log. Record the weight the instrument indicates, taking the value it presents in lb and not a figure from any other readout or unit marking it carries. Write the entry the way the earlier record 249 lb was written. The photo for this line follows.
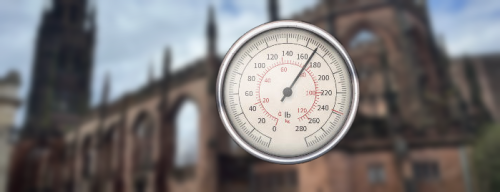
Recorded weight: 170 lb
